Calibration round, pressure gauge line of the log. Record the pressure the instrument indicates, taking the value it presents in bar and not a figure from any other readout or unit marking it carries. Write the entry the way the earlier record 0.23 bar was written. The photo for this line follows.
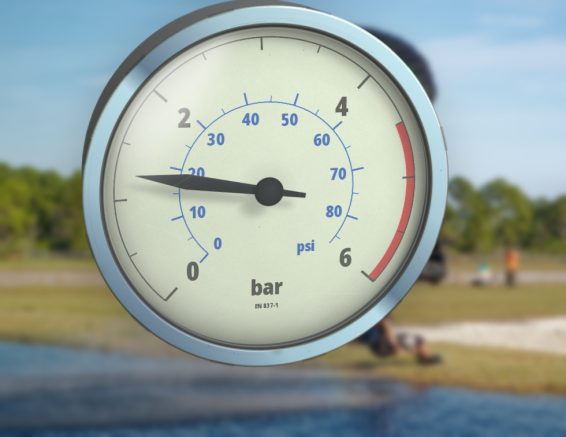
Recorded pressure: 1.25 bar
